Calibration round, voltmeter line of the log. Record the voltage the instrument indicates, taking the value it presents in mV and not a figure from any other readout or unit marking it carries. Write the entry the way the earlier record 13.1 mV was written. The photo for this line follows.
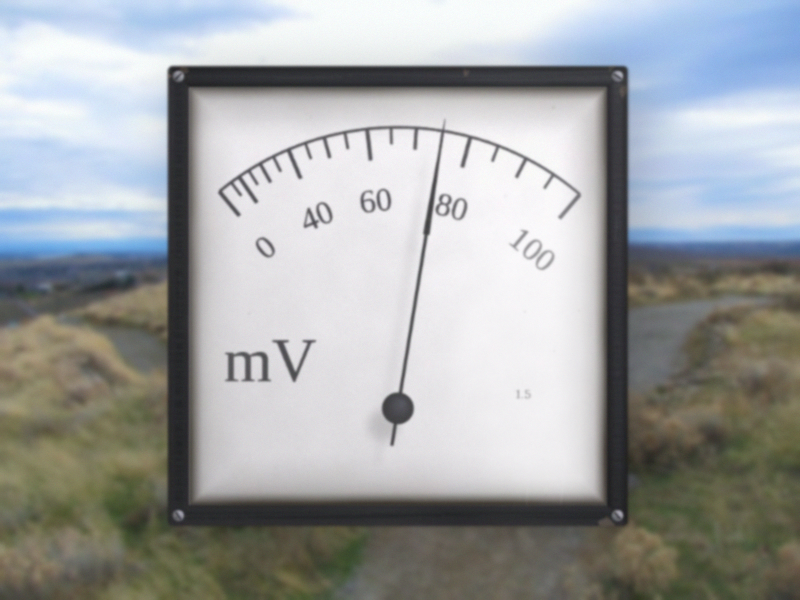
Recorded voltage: 75 mV
